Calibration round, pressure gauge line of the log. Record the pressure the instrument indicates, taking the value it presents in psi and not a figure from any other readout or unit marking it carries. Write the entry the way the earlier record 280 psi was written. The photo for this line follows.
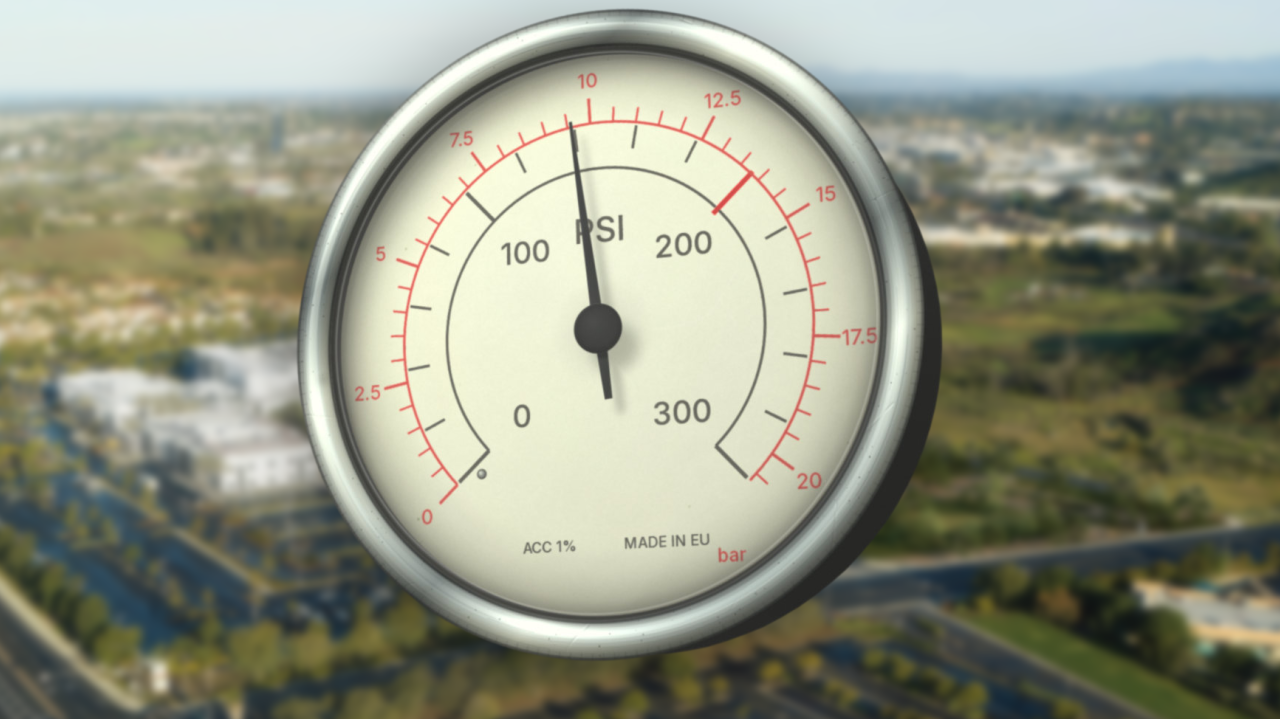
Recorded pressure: 140 psi
